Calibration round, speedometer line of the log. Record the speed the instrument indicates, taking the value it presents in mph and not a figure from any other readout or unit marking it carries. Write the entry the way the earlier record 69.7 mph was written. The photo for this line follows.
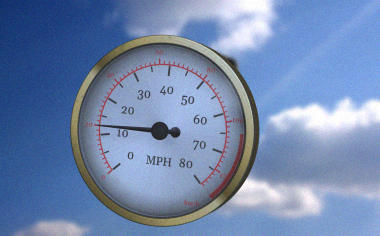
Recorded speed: 12.5 mph
